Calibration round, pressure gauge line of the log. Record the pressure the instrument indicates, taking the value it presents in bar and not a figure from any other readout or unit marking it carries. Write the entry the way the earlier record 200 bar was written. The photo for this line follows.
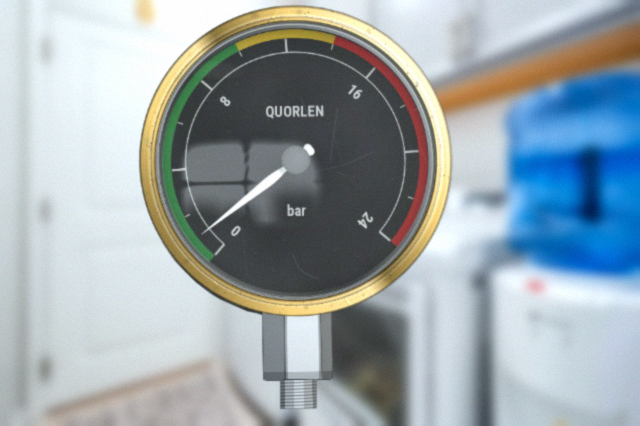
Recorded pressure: 1 bar
